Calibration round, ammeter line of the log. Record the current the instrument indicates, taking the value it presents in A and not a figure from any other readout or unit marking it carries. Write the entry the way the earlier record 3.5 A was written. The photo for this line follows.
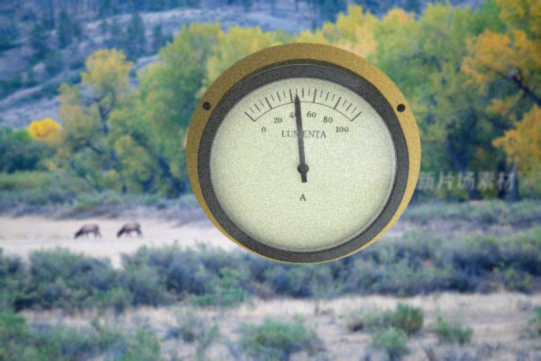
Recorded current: 45 A
